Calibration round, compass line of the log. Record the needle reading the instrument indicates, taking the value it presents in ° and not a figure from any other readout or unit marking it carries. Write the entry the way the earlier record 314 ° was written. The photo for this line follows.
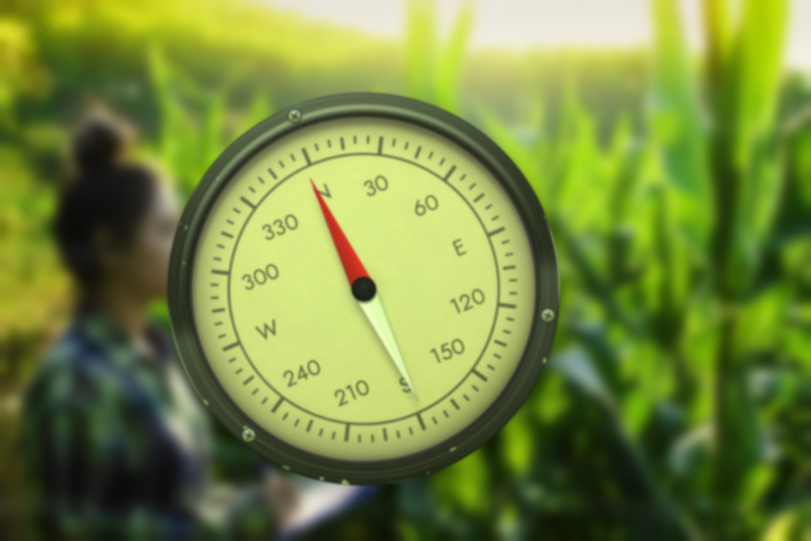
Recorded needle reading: 357.5 °
